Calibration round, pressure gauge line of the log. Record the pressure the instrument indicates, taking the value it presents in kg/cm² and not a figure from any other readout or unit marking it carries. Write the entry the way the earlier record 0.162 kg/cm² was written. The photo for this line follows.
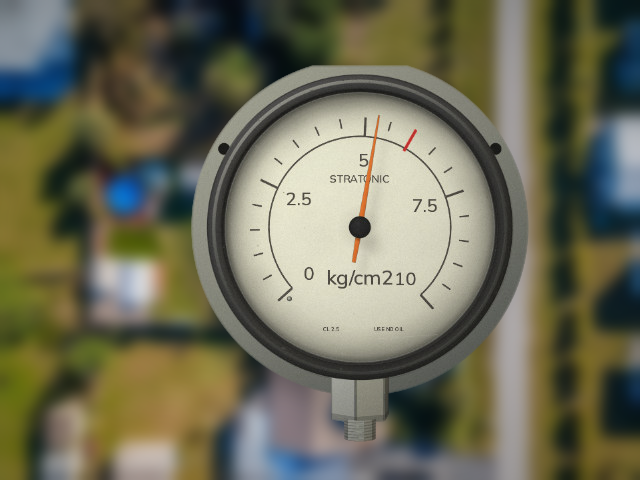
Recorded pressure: 5.25 kg/cm²
